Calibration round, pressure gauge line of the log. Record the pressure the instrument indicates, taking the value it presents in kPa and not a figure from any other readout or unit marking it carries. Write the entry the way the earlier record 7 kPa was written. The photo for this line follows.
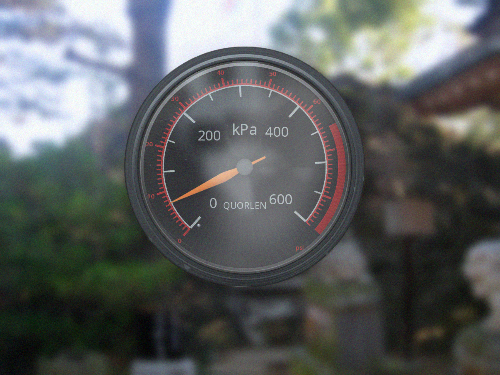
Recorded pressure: 50 kPa
